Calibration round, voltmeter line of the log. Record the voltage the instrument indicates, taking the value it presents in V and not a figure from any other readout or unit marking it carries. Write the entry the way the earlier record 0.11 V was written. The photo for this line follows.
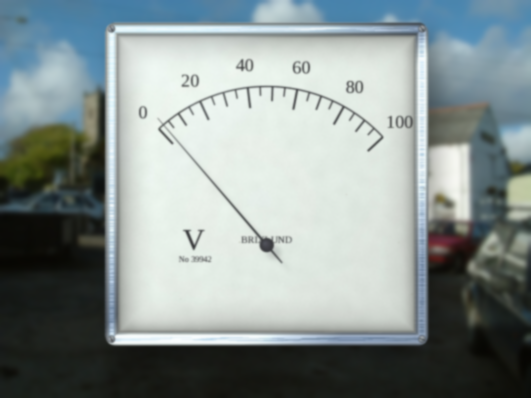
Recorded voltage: 2.5 V
